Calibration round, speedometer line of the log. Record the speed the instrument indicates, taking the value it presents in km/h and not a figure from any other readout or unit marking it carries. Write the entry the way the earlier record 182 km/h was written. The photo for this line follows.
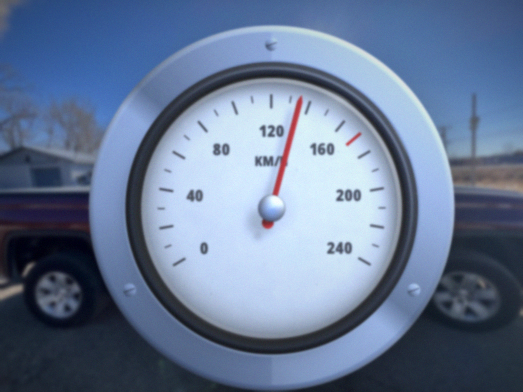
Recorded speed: 135 km/h
